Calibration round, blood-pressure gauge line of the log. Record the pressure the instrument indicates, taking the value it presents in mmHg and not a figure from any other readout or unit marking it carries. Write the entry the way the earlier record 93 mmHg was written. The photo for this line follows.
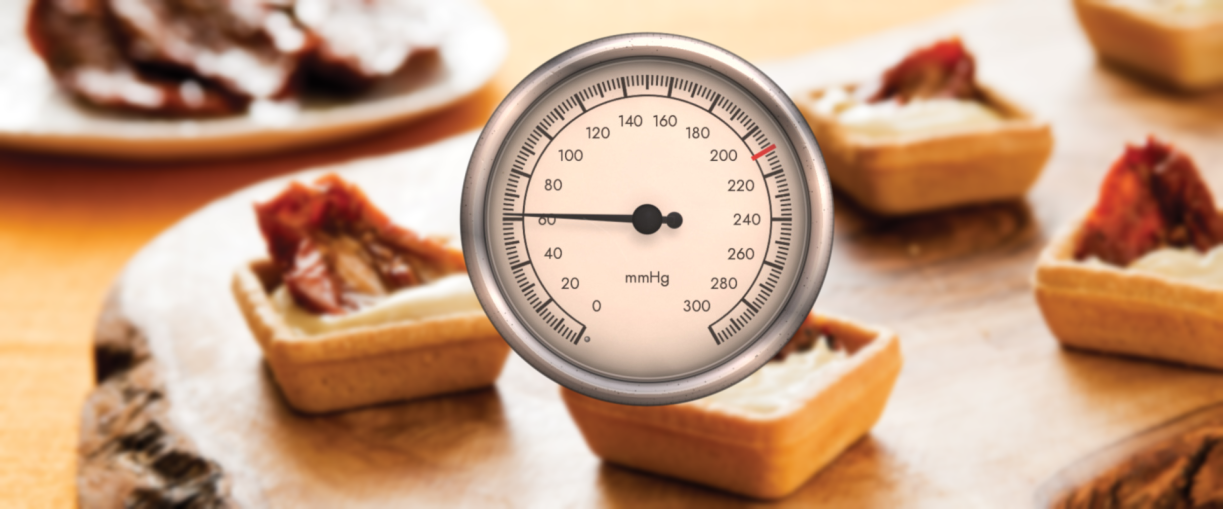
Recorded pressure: 62 mmHg
